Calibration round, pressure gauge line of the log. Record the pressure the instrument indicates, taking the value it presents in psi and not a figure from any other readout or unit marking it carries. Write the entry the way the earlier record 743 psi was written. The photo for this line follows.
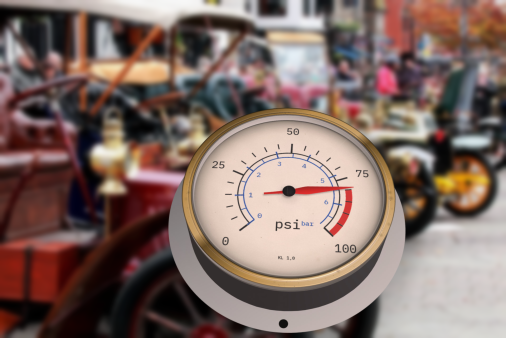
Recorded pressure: 80 psi
